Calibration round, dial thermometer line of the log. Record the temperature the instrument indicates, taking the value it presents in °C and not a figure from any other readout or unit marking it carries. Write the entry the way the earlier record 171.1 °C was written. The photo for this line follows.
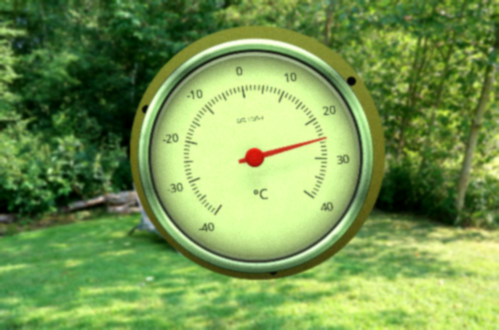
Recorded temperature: 25 °C
